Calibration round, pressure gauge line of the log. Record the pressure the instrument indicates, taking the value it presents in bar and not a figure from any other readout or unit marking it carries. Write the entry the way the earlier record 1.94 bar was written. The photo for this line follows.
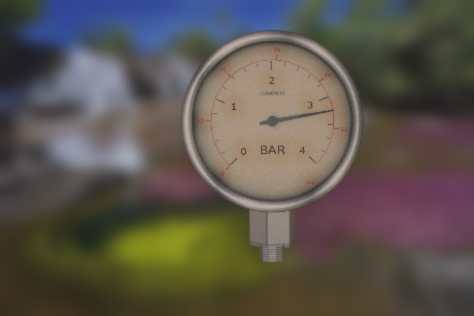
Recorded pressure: 3.2 bar
